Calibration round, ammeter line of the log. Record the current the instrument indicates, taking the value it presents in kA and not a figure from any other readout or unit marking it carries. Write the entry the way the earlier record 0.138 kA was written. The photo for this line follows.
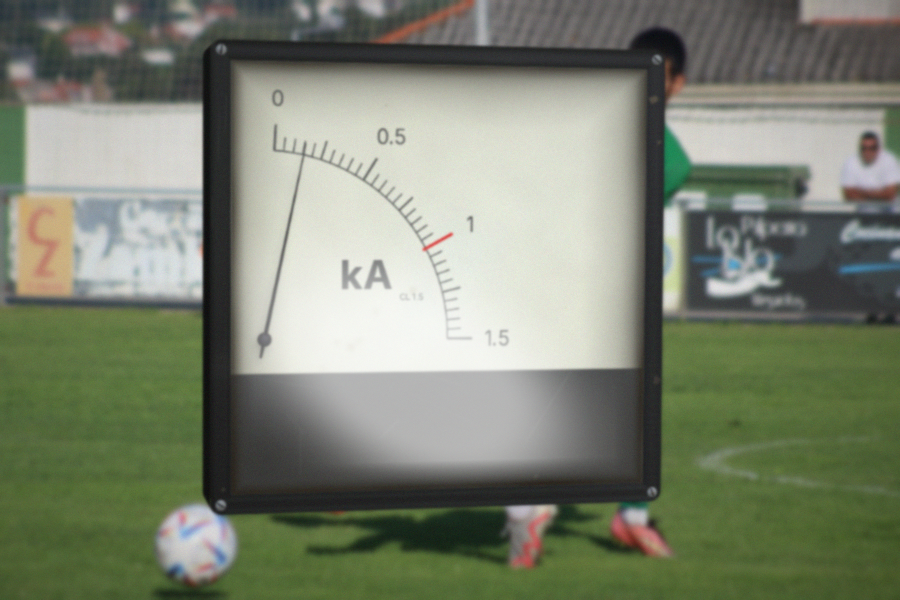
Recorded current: 0.15 kA
